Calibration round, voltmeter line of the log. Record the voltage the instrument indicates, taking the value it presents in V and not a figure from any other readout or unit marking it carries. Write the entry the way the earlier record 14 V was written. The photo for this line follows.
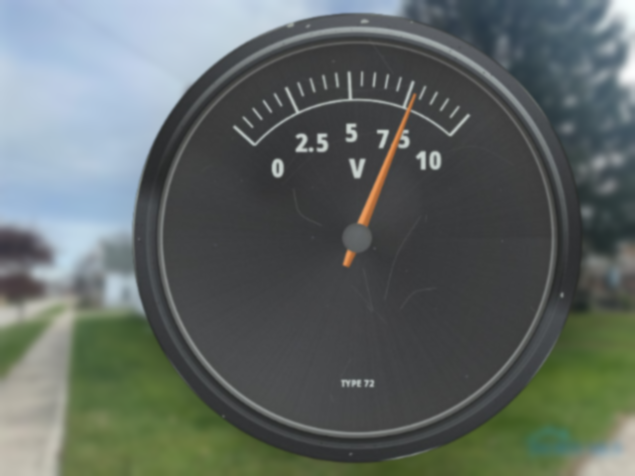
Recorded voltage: 7.75 V
